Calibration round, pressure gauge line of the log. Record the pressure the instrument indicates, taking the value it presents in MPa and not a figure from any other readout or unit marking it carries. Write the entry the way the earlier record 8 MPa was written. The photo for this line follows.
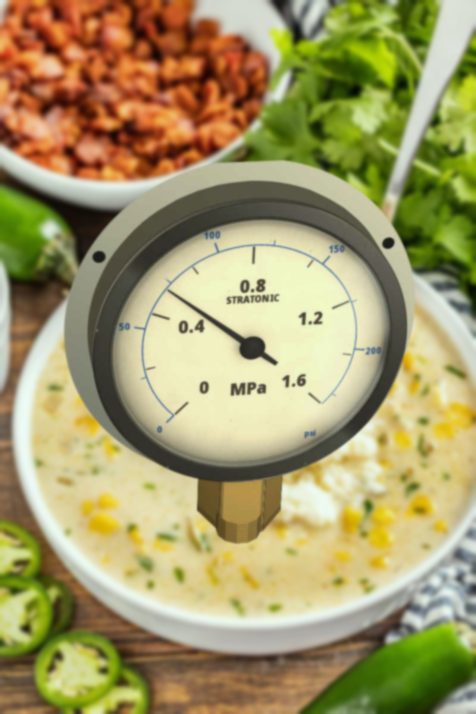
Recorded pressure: 0.5 MPa
